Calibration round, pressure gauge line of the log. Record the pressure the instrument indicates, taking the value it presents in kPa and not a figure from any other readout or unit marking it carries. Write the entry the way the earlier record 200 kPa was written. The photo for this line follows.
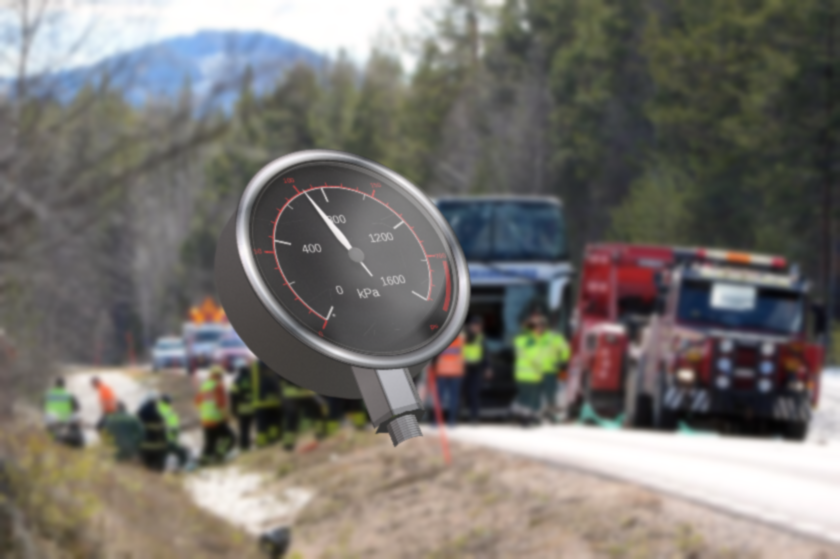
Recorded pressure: 700 kPa
